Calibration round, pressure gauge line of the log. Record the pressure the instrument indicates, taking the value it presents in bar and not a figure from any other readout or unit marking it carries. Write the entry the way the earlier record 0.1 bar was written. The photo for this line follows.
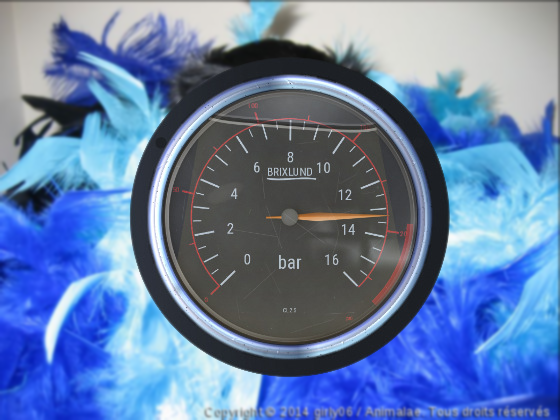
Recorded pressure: 13.25 bar
